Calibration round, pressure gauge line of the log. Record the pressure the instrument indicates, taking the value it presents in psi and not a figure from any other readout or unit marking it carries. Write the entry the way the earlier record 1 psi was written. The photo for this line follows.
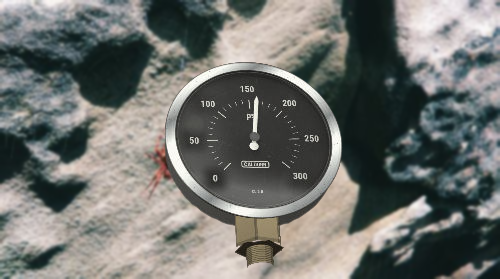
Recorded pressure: 160 psi
